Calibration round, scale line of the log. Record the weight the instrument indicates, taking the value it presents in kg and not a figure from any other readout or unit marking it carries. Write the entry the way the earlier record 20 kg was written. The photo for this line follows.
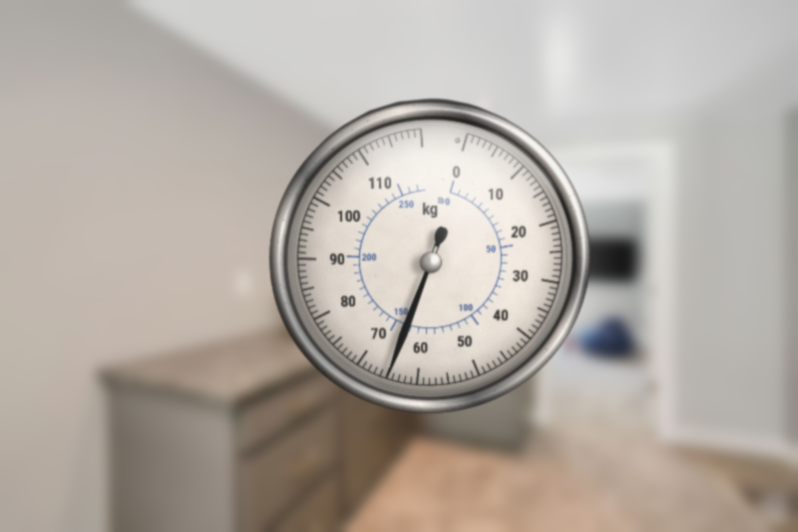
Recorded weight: 65 kg
